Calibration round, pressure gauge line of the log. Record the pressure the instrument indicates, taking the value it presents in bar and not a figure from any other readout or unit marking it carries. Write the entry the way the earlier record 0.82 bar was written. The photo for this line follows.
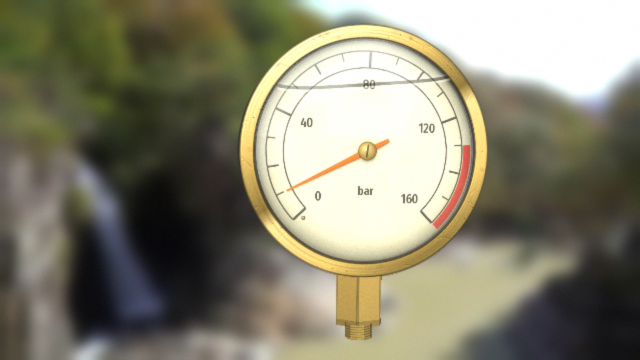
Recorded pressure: 10 bar
